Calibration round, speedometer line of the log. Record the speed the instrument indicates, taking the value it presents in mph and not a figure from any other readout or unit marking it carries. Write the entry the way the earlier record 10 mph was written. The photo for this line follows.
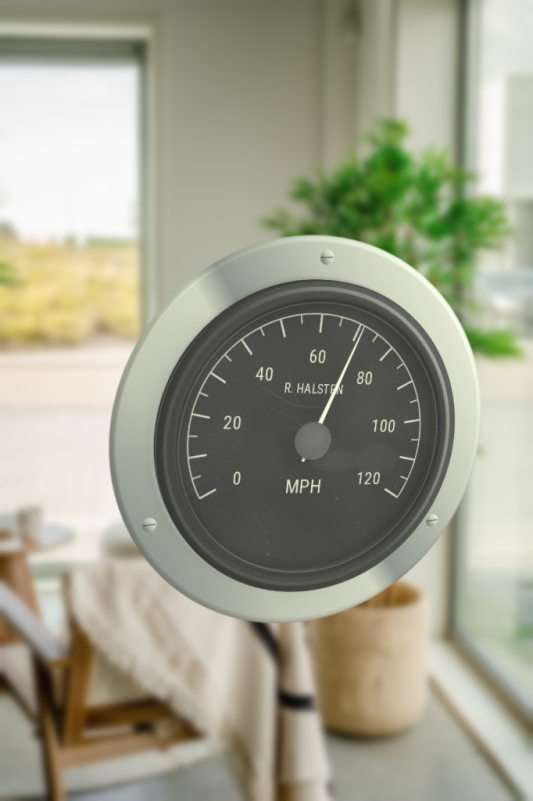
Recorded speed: 70 mph
